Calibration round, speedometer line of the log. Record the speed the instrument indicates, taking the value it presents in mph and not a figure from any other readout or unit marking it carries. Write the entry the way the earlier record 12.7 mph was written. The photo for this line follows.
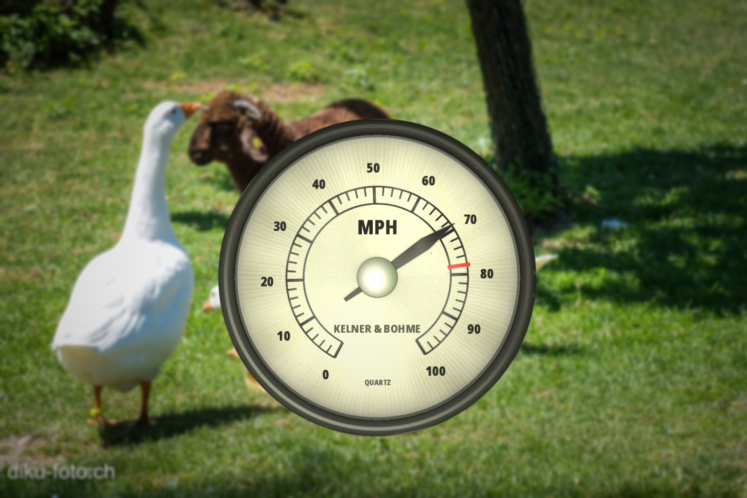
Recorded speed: 69 mph
